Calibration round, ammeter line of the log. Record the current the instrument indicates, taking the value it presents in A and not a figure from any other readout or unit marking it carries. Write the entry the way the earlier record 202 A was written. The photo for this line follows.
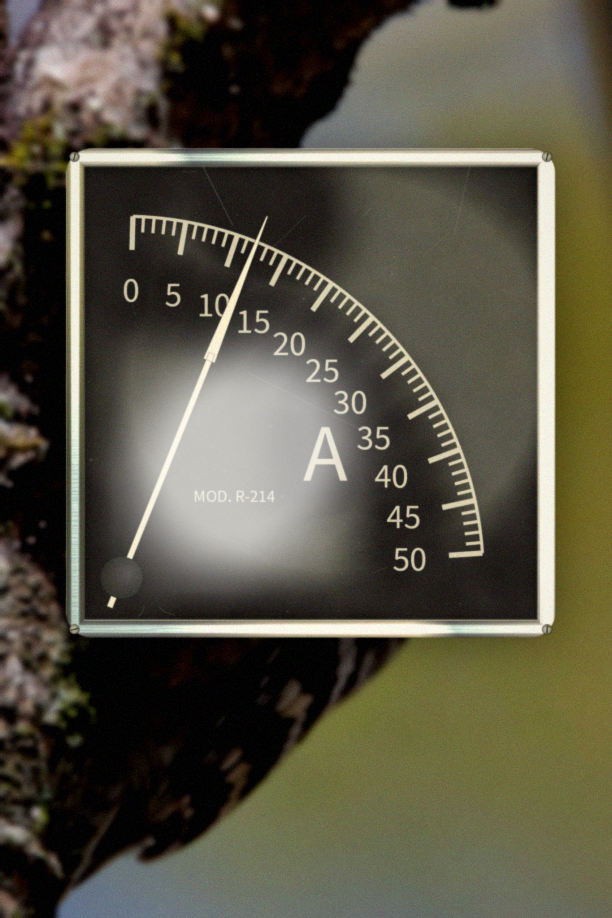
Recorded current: 12 A
